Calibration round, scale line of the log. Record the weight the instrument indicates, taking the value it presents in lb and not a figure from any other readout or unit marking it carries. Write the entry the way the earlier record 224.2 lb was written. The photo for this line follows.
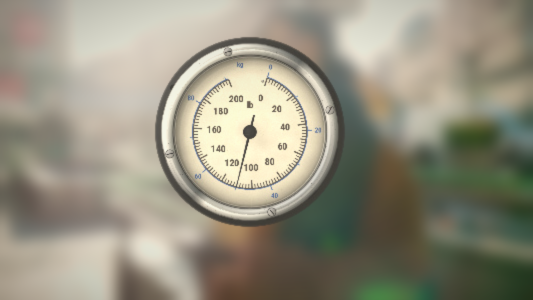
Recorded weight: 110 lb
